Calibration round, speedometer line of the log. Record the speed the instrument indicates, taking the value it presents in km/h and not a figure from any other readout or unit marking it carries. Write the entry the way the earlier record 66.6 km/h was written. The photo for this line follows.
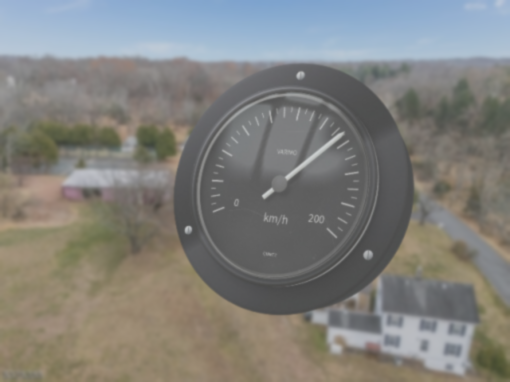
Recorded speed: 135 km/h
